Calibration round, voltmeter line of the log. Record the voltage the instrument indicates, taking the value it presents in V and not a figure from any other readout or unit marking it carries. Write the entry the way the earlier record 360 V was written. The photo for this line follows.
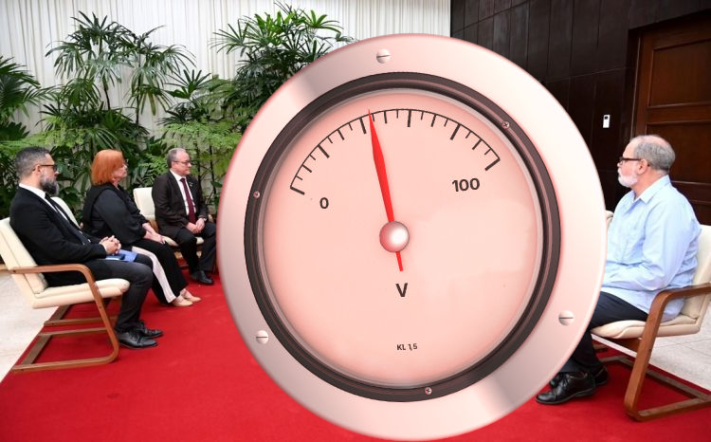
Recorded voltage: 45 V
